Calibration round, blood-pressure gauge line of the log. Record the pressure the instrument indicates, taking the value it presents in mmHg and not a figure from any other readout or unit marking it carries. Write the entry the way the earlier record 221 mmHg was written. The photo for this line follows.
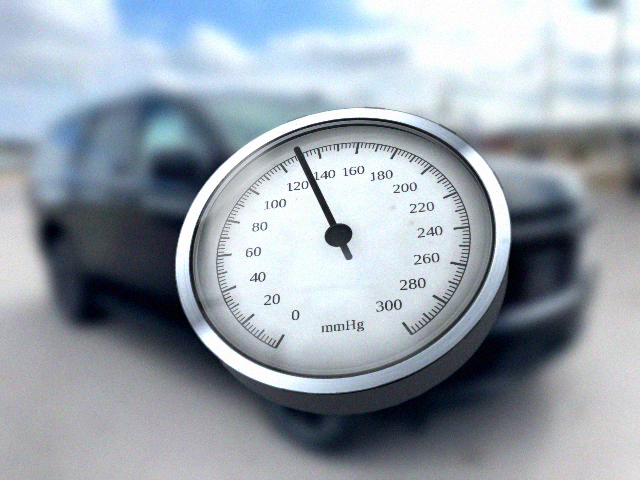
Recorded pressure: 130 mmHg
